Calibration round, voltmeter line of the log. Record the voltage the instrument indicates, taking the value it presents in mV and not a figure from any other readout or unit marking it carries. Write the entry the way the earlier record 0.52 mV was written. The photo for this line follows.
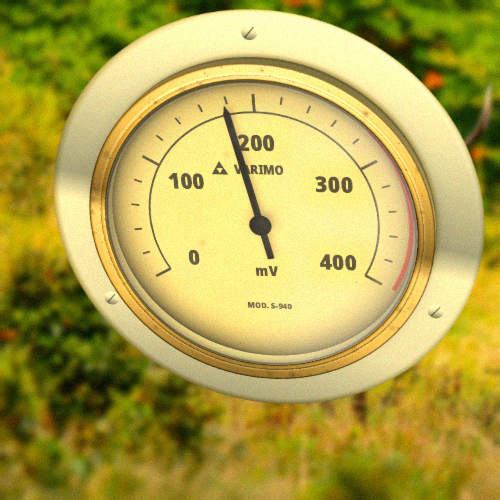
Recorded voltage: 180 mV
